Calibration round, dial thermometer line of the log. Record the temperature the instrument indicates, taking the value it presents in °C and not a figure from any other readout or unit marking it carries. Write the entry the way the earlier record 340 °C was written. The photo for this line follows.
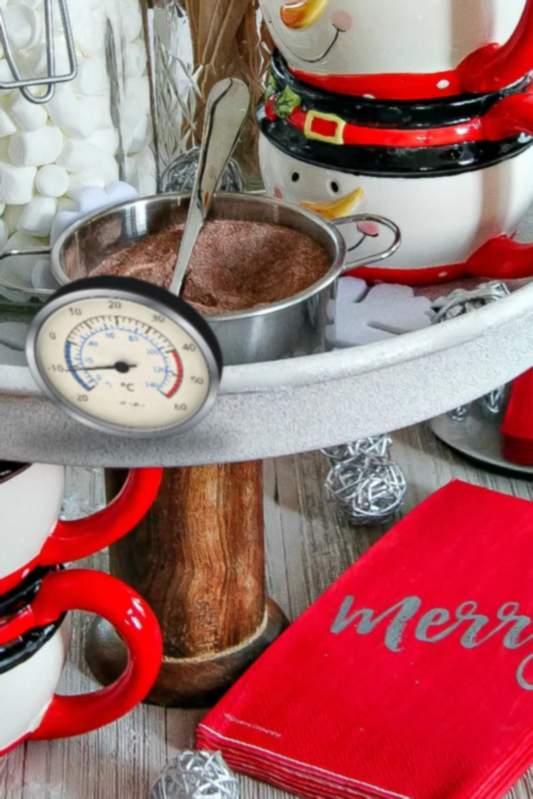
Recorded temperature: -10 °C
